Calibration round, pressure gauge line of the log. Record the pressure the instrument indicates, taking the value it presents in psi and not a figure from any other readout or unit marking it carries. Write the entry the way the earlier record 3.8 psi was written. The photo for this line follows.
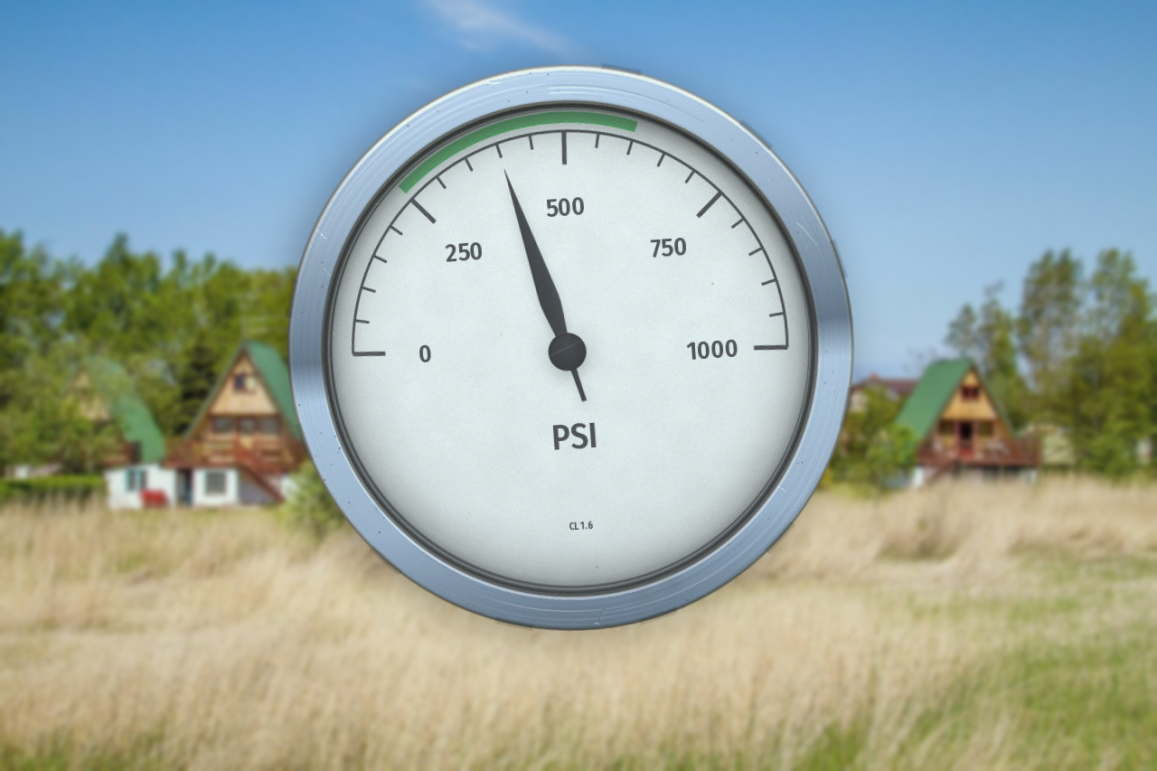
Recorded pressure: 400 psi
